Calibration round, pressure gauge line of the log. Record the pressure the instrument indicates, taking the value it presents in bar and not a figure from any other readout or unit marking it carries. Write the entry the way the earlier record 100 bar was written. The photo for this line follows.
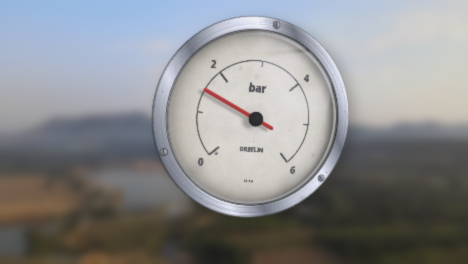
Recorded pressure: 1.5 bar
